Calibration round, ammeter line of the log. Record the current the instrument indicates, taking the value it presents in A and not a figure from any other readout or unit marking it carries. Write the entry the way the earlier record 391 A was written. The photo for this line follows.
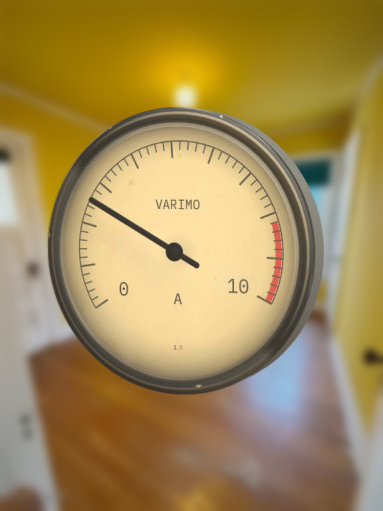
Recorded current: 2.6 A
